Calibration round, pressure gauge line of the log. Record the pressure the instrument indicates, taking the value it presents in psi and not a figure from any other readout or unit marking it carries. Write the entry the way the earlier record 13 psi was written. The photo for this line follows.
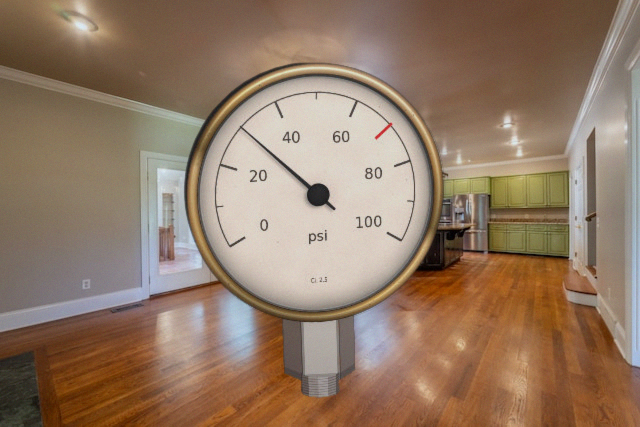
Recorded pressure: 30 psi
